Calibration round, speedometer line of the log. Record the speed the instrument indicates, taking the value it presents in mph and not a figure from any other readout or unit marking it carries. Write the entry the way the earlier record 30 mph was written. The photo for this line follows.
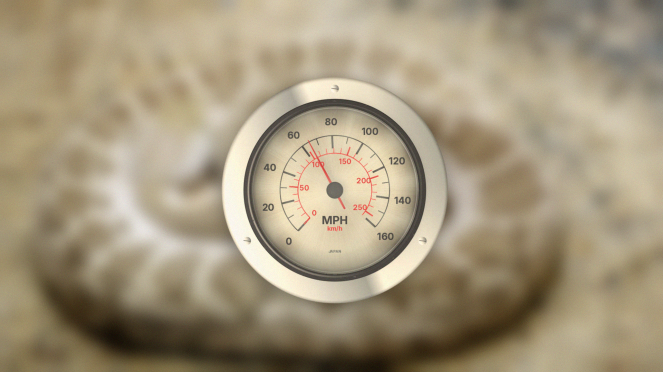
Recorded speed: 65 mph
